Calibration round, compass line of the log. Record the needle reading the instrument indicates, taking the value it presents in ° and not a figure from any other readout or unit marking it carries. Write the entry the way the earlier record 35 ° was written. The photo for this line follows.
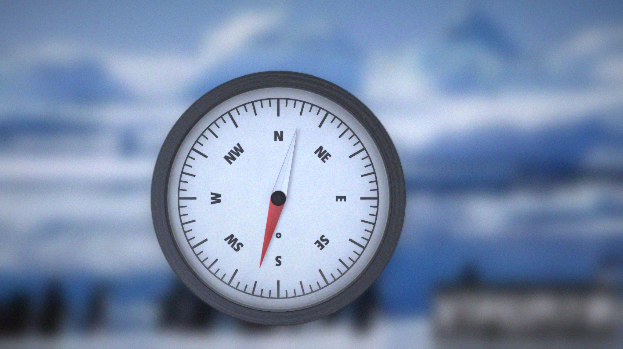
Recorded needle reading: 195 °
